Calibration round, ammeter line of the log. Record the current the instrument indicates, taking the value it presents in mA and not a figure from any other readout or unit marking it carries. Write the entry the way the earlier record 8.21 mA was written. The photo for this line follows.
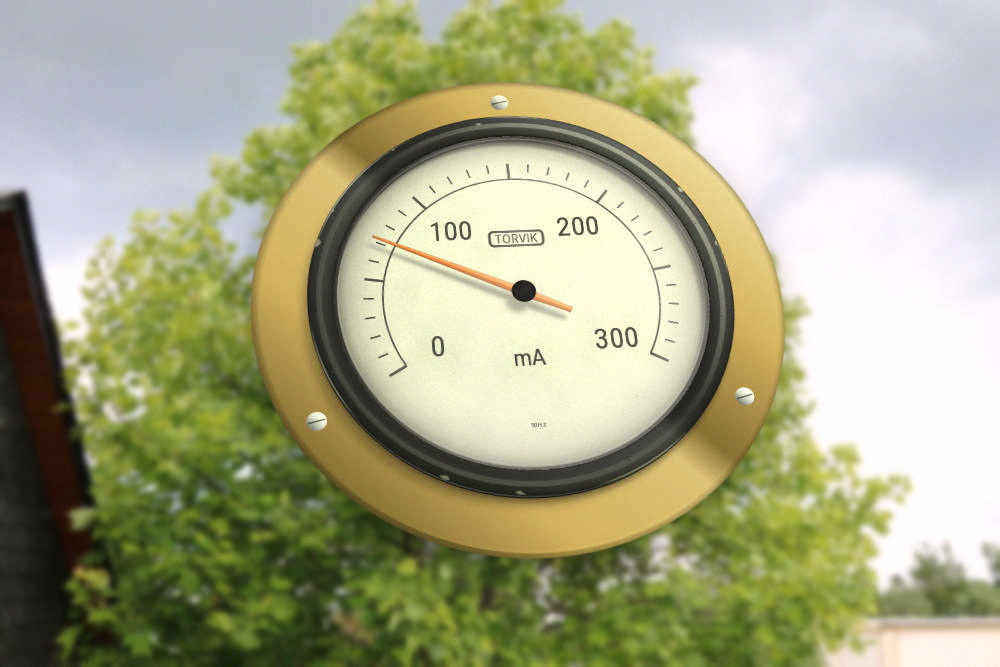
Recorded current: 70 mA
